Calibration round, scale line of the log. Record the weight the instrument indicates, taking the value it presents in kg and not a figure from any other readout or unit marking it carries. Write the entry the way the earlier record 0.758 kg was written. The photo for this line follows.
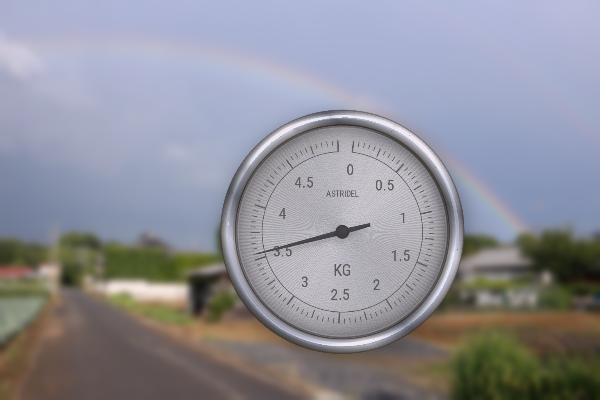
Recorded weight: 3.55 kg
